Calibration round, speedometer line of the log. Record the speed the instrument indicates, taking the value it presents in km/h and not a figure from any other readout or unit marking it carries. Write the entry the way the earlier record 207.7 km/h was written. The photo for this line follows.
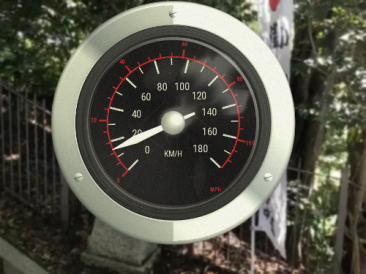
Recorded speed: 15 km/h
